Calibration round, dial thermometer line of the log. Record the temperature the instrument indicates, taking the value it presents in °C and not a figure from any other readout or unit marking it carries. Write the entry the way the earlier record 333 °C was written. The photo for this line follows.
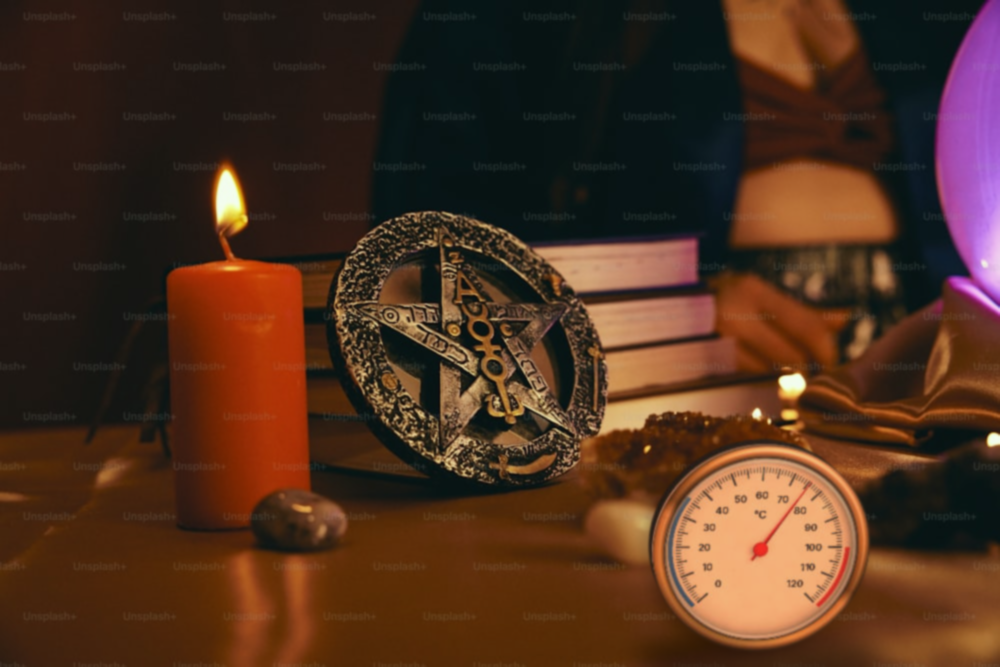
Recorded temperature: 75 °C
